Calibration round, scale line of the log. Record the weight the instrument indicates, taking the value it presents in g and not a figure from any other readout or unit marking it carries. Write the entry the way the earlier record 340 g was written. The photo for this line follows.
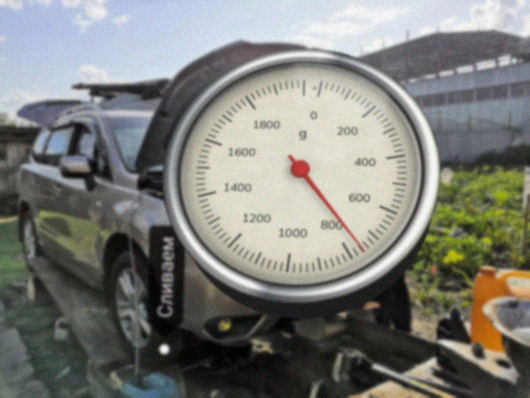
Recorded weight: 760 g
